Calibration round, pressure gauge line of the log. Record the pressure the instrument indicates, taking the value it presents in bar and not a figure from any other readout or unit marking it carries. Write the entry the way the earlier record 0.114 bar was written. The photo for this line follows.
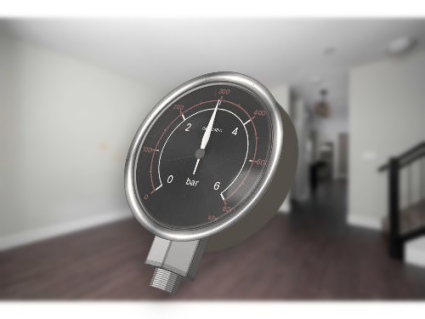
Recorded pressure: 3 bar
